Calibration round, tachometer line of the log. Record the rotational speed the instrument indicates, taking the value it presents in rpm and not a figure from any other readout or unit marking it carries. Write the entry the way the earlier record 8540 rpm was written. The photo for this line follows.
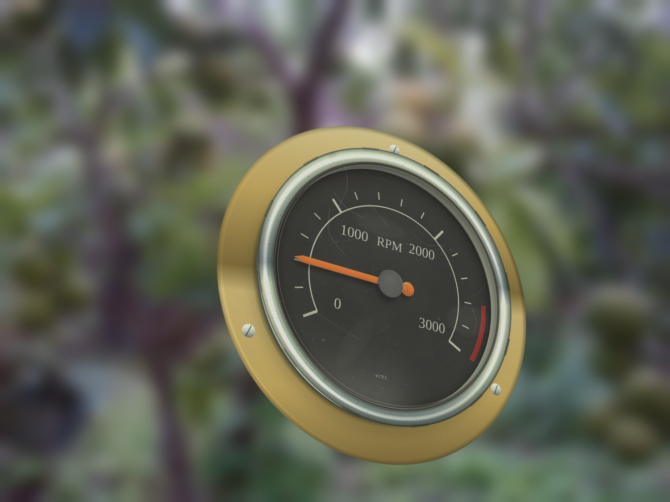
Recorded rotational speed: 400 rpm
